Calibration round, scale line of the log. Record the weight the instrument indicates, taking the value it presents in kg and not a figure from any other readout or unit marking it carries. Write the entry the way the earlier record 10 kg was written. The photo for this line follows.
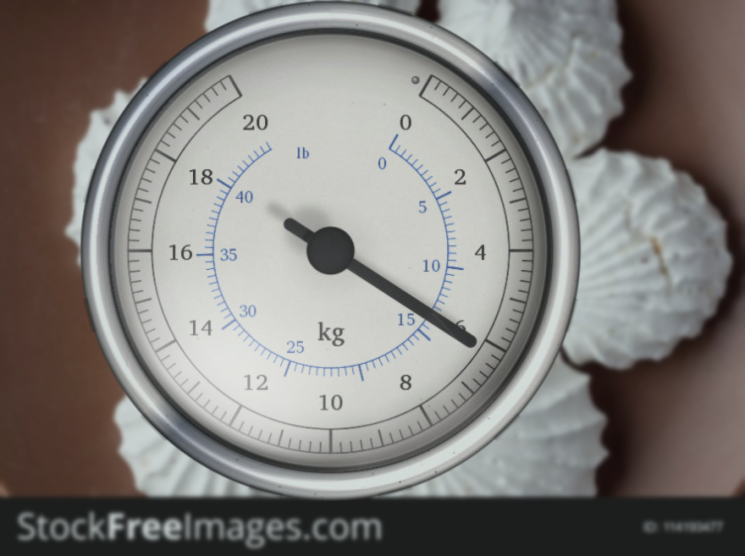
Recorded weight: 6.2 kg
